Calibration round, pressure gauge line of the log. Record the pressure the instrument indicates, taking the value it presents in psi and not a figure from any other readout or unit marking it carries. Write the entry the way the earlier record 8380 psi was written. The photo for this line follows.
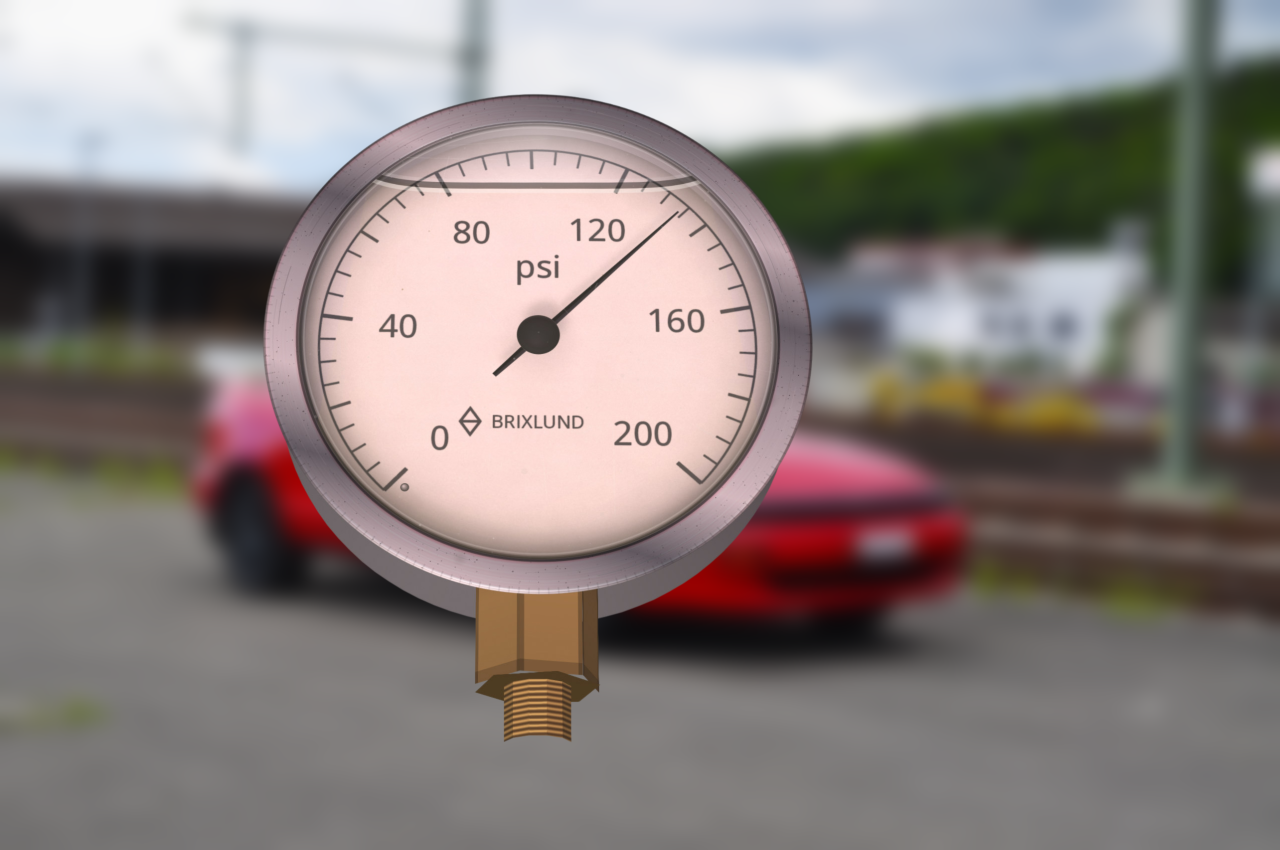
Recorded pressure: 135 psi
